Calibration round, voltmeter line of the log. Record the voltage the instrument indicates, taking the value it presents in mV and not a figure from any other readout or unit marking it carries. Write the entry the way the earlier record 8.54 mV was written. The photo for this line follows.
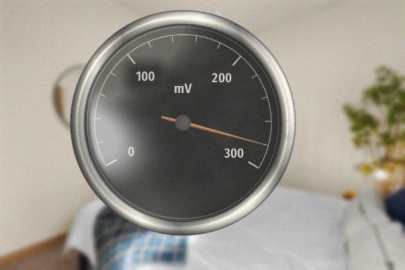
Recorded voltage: 280 mV
